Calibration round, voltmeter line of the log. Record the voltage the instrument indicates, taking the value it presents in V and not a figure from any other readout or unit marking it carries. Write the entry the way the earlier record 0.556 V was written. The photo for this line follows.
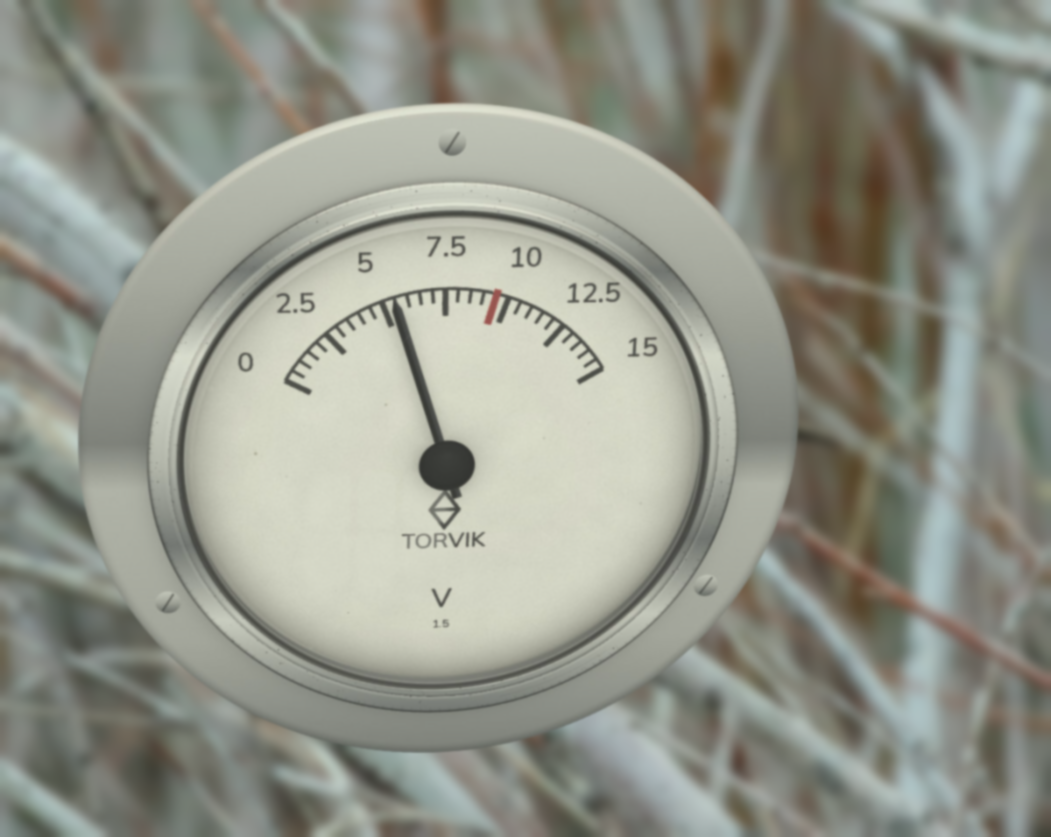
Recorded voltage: 5.5 V
